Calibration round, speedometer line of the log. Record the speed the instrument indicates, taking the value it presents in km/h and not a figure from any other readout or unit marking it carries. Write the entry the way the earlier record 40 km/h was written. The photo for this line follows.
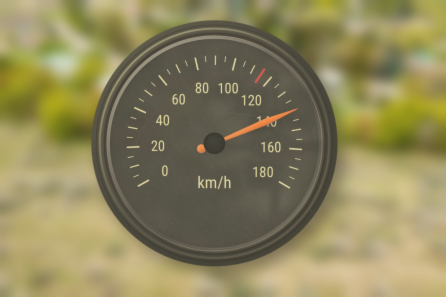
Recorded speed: 140 km/h
